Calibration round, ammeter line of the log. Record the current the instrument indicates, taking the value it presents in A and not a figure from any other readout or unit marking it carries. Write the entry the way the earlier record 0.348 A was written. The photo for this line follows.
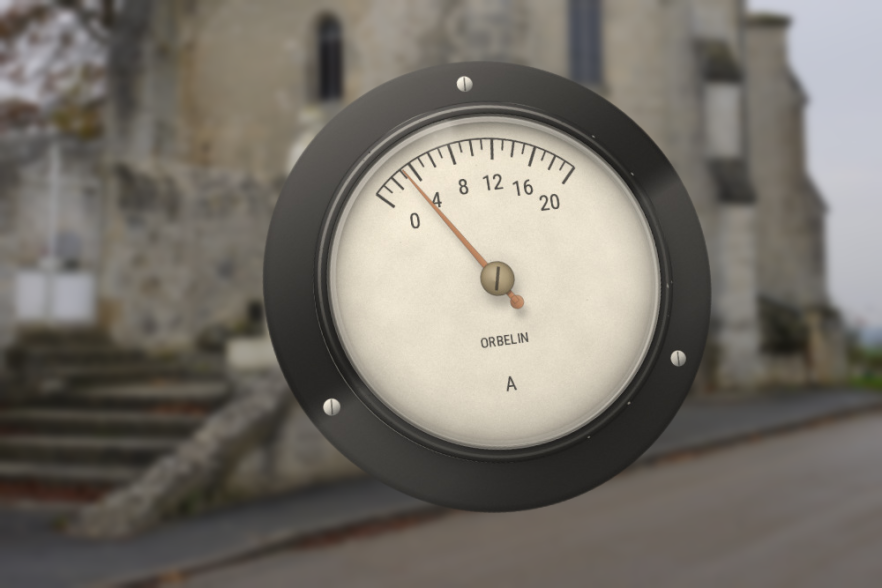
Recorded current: 3 A
